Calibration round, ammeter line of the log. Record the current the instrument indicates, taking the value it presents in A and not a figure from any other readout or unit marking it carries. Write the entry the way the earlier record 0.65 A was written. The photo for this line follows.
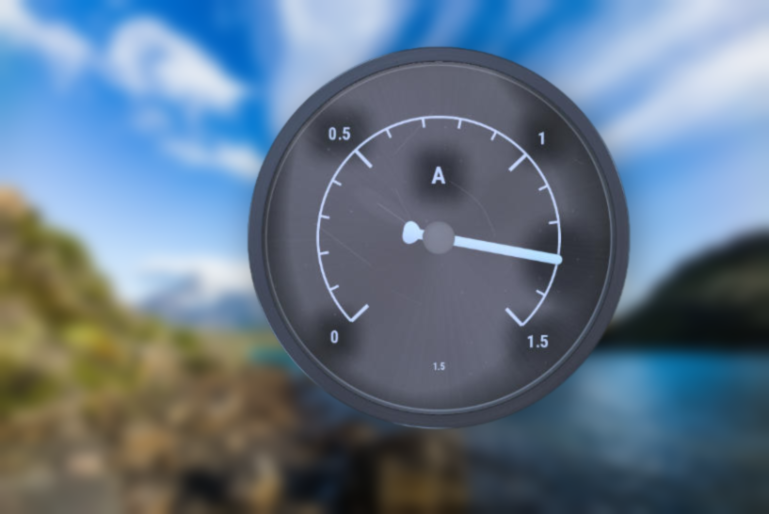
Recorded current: 1.3 A
